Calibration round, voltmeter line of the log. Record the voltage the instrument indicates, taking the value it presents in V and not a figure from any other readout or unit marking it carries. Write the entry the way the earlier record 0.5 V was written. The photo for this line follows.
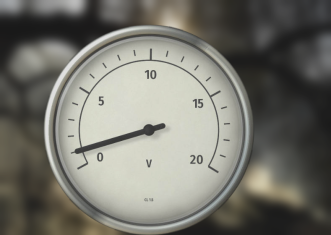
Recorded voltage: 1 V
